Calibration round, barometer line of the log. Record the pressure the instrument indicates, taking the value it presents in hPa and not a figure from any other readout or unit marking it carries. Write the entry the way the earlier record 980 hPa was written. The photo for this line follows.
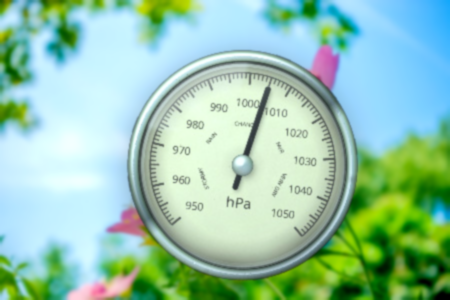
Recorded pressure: 1005 hPa
